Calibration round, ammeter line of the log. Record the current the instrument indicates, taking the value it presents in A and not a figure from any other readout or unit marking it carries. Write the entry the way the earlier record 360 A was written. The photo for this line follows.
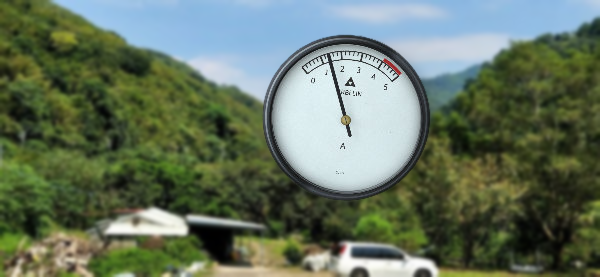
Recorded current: 1.4 A
